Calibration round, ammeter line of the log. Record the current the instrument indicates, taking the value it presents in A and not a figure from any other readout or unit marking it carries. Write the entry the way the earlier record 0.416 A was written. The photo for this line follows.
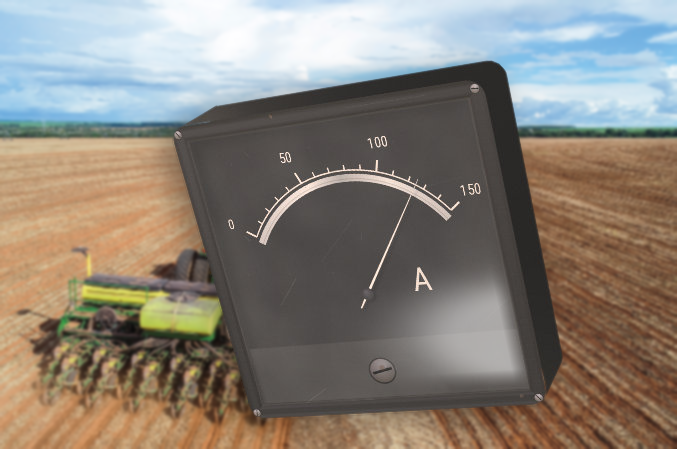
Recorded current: 125 A
